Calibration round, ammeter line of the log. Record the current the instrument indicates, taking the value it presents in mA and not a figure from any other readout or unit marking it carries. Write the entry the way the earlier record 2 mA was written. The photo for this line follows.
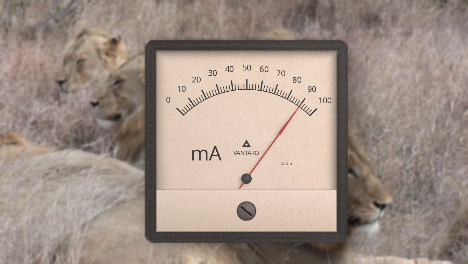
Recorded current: 90 mA
